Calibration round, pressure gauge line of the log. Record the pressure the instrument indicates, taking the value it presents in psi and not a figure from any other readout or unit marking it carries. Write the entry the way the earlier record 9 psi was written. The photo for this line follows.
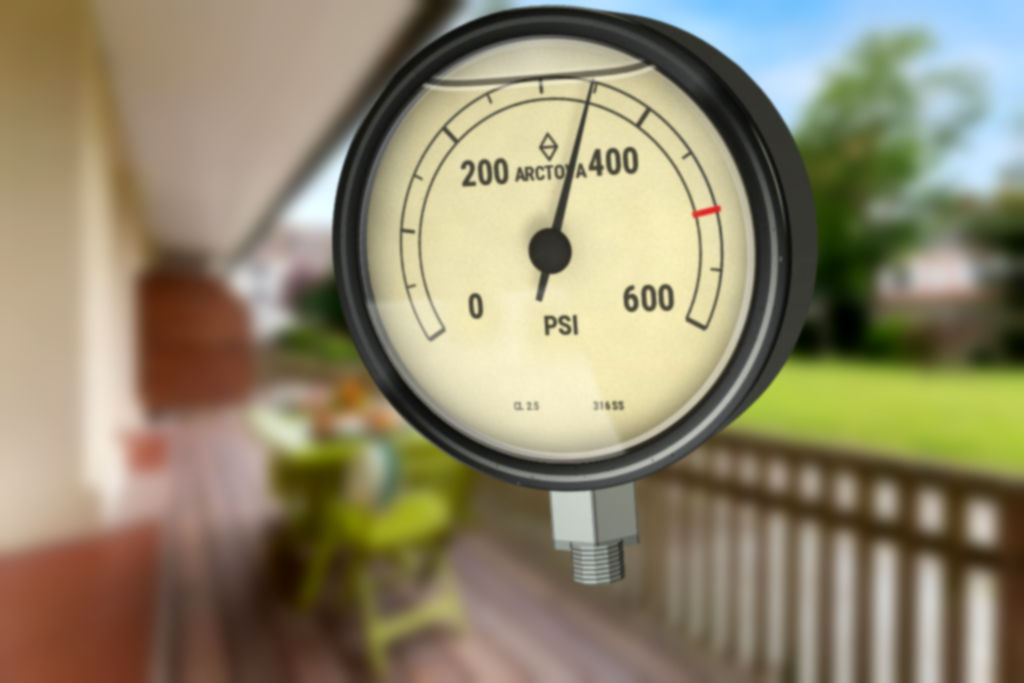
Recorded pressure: 350 psi
